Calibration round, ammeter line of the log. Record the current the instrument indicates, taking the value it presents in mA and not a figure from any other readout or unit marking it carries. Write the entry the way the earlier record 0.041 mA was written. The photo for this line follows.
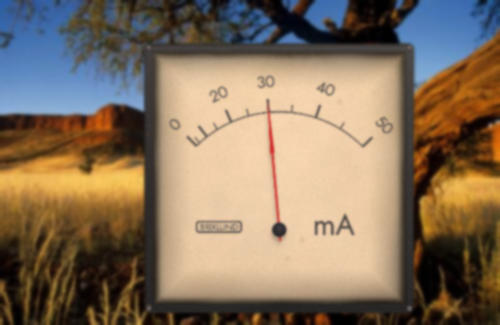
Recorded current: 30 mA
